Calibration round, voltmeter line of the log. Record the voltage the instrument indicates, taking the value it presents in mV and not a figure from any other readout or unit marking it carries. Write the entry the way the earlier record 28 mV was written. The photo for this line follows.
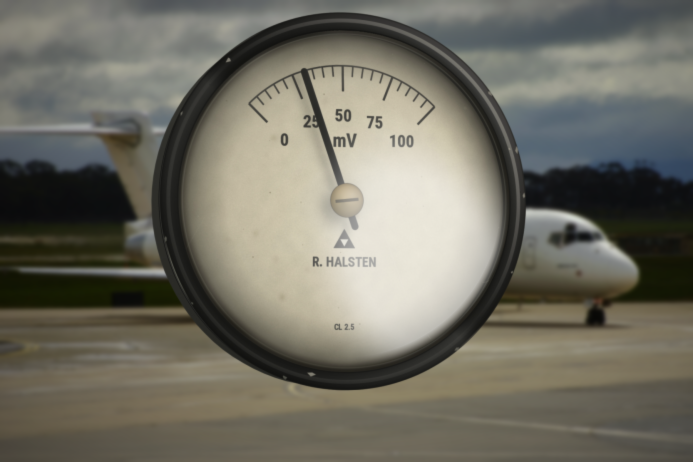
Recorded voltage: 30 mV
